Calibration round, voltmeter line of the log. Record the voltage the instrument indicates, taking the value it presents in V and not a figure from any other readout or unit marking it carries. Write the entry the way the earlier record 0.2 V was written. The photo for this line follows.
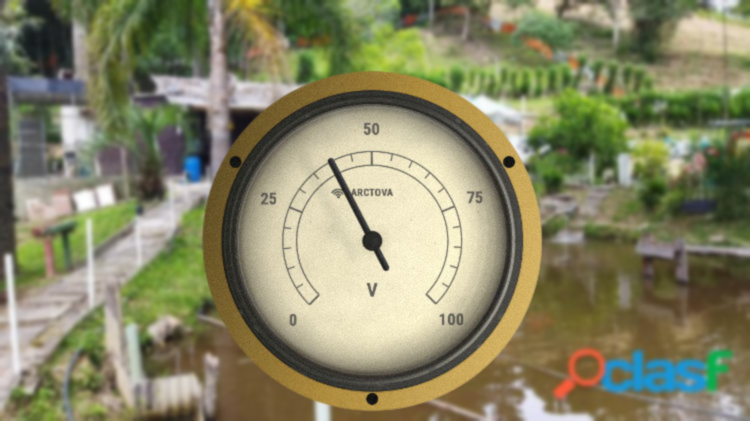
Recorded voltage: 40 V
